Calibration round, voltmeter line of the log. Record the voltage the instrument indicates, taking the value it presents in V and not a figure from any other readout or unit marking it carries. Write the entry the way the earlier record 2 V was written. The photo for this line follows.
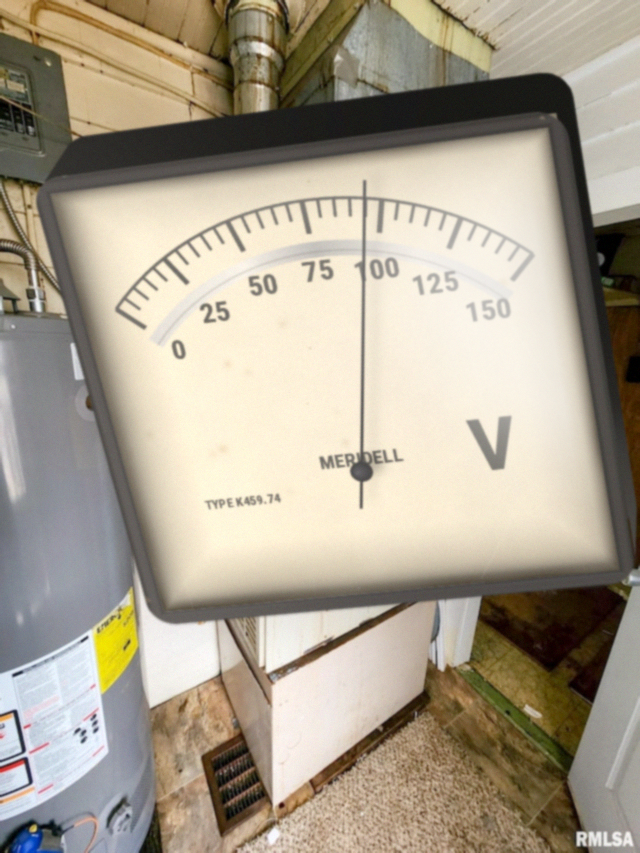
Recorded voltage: 95 V
